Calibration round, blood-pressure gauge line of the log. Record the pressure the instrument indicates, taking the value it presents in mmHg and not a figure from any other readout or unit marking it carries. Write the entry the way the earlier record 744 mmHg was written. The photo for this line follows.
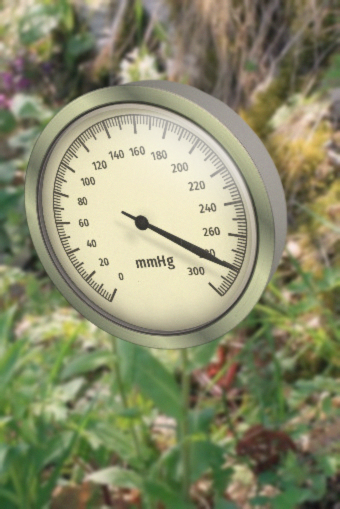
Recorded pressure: 280 mmHg
